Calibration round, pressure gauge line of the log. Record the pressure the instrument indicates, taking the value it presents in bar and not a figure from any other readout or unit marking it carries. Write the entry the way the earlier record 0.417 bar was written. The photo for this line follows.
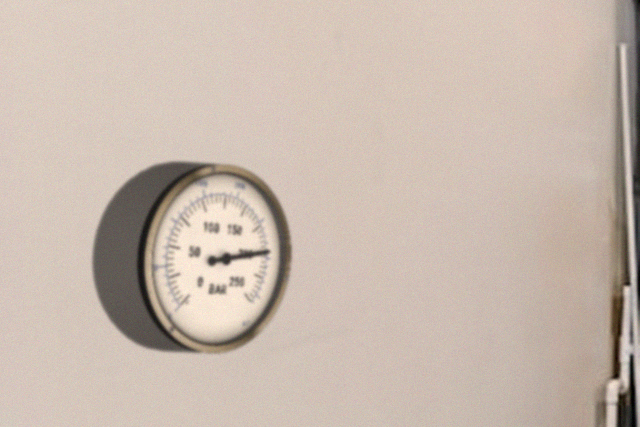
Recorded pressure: 200 bar
